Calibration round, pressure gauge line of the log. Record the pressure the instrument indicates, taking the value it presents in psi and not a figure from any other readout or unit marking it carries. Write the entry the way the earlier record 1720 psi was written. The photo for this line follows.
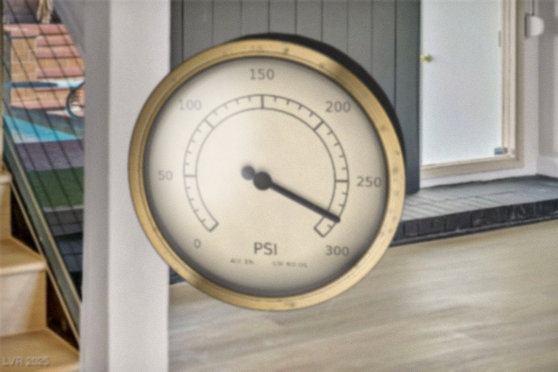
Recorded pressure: 280 psi
